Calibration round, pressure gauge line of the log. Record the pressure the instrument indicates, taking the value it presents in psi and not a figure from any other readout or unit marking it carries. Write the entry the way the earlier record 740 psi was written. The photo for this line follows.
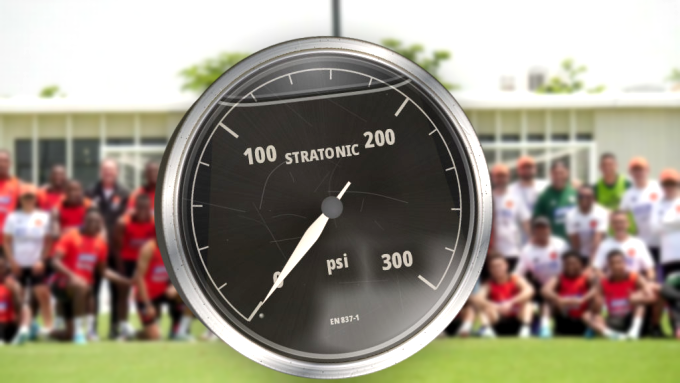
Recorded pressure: 0 psi
